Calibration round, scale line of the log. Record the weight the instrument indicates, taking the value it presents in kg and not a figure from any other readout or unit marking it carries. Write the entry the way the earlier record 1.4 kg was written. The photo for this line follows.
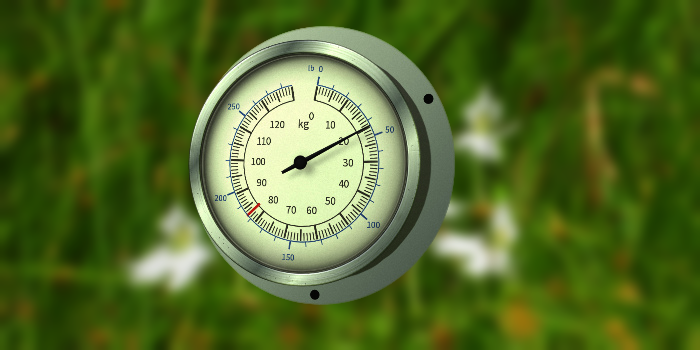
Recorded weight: 20 kg
